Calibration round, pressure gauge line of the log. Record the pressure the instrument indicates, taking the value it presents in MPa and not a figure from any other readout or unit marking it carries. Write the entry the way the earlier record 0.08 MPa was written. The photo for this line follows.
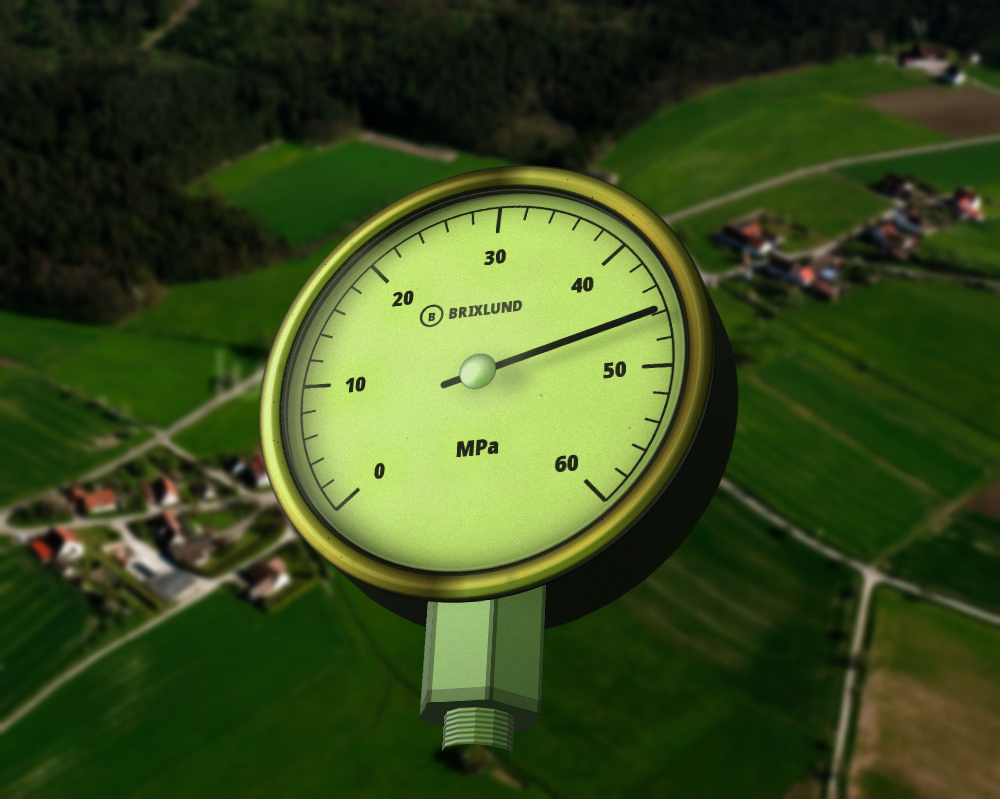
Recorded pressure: 46 MPa
